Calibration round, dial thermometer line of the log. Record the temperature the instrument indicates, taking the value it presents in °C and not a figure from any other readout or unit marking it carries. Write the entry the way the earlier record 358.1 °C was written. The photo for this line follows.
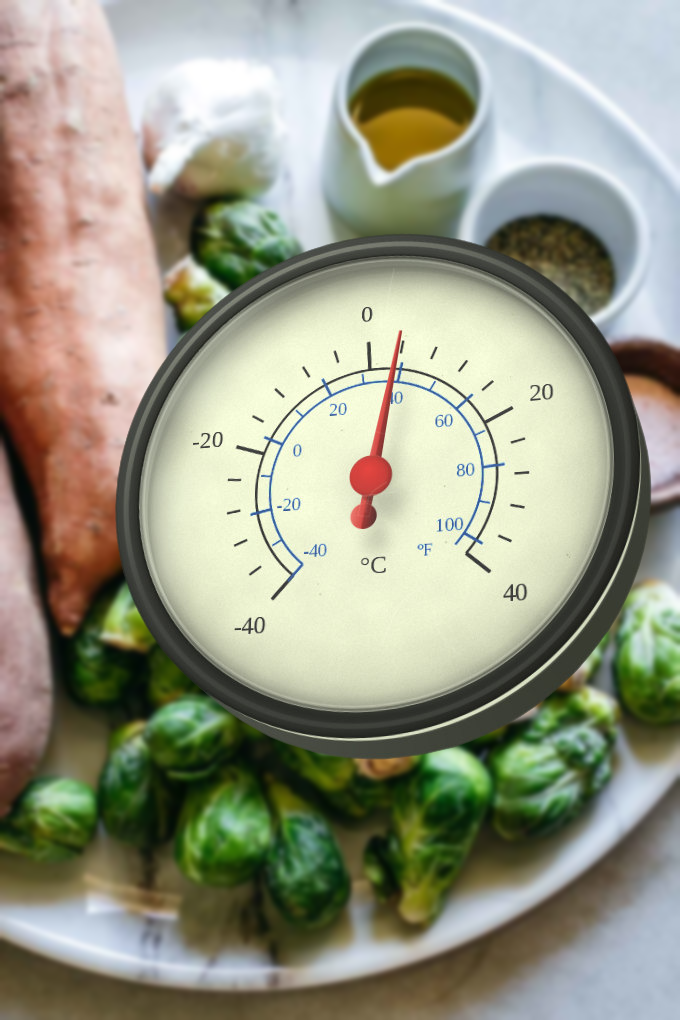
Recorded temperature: 4 °C
